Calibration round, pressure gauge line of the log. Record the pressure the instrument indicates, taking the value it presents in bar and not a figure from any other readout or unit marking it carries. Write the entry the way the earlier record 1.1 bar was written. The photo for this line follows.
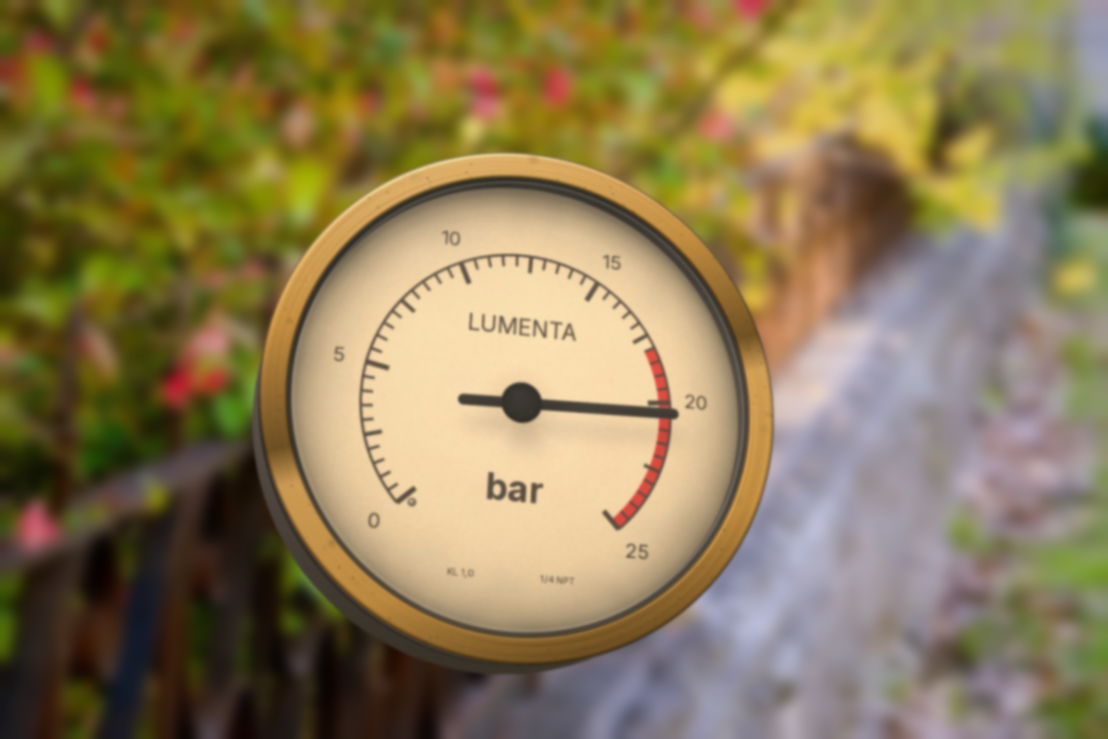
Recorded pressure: 20.5 bar
